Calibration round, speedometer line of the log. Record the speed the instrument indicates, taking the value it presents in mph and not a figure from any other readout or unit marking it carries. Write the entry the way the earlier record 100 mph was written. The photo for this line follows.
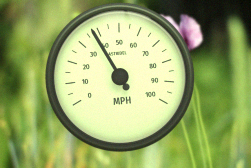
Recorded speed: 37.5 mph
